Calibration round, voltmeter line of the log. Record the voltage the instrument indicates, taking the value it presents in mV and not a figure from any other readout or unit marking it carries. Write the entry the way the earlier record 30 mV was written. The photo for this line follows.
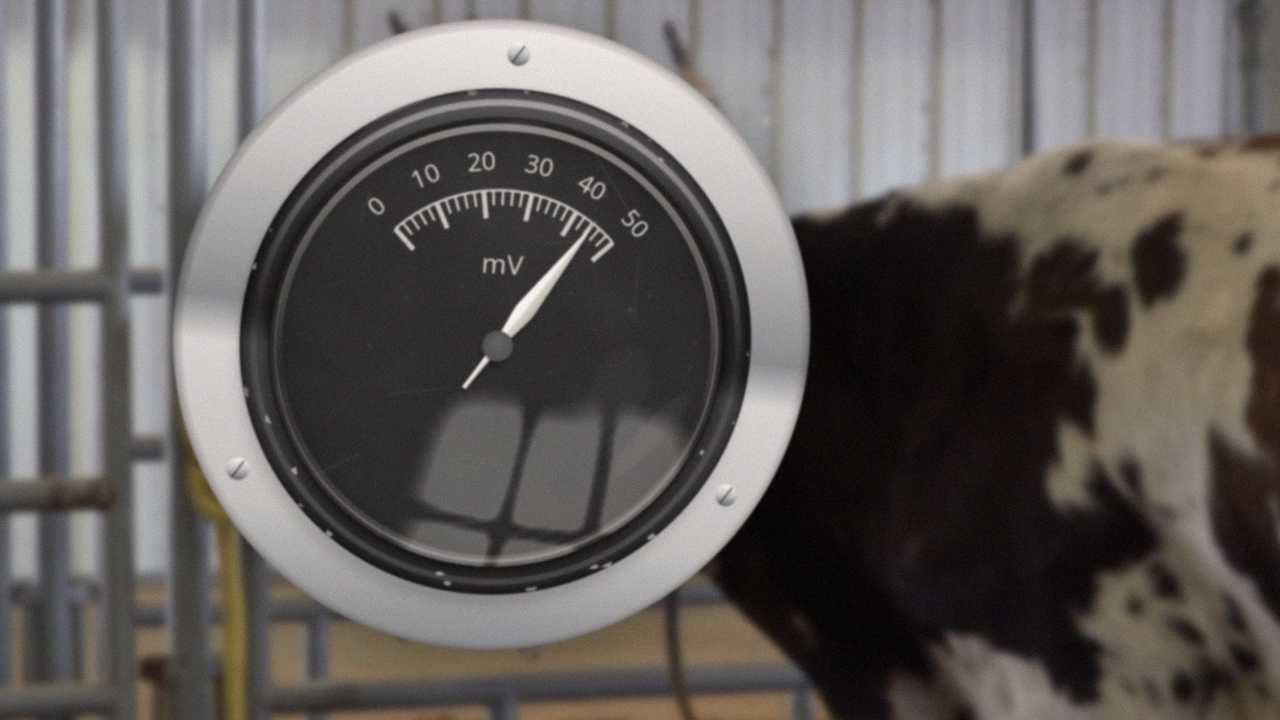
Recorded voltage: 44 mV
